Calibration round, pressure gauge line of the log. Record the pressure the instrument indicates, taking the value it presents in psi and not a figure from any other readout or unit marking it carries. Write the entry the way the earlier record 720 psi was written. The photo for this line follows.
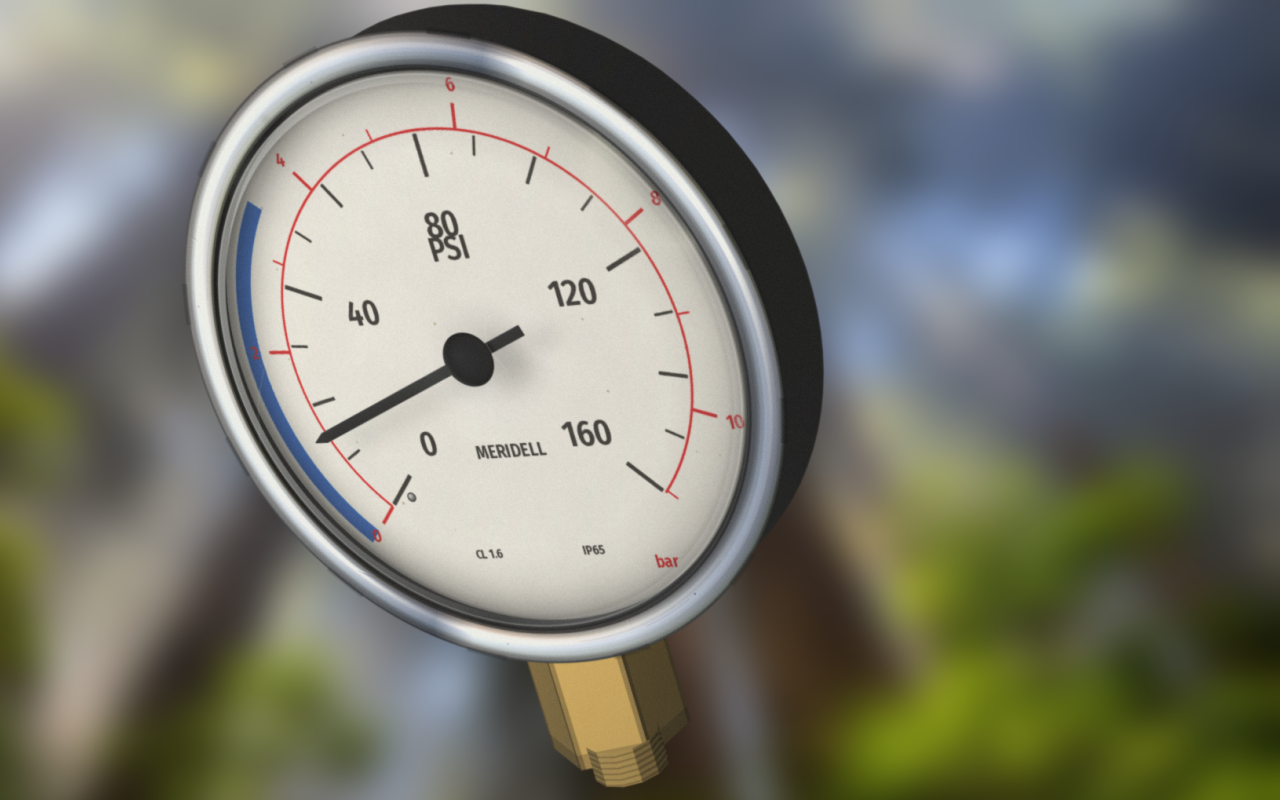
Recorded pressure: 15 psi
